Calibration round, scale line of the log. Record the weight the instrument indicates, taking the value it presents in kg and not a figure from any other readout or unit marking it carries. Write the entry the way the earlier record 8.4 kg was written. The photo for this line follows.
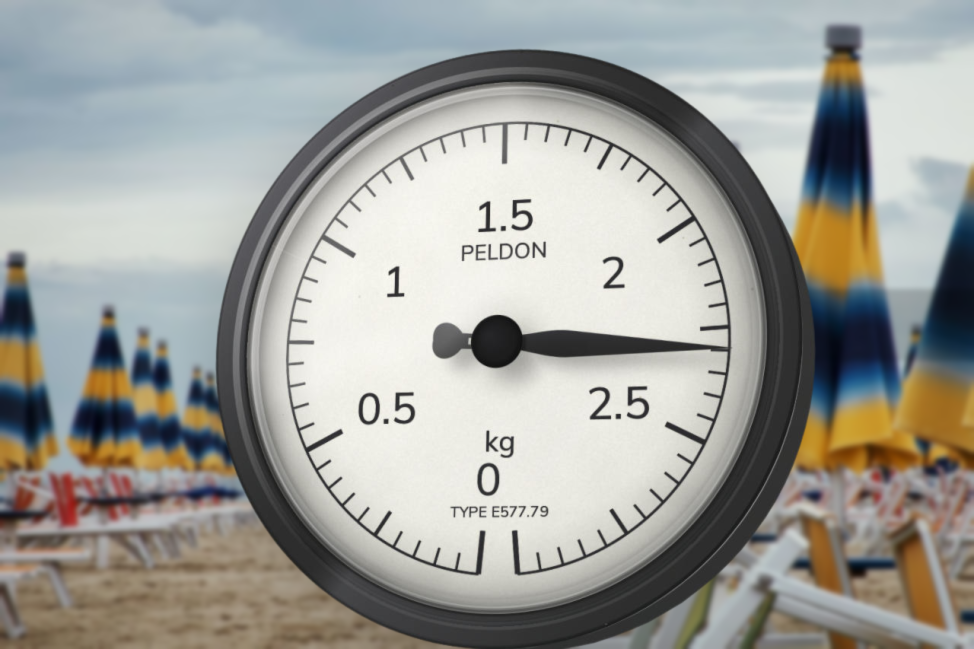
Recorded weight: 2.3 kg
